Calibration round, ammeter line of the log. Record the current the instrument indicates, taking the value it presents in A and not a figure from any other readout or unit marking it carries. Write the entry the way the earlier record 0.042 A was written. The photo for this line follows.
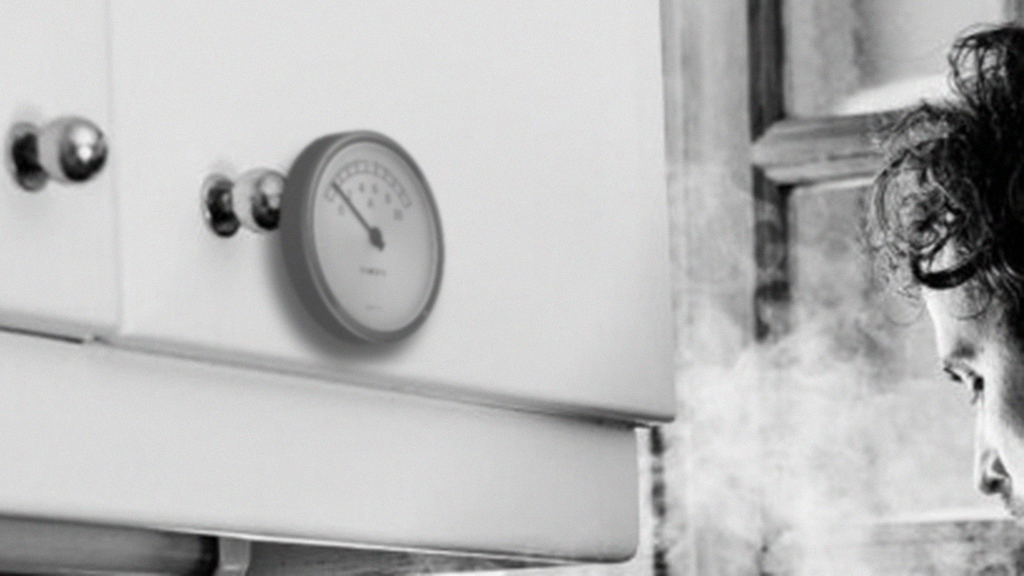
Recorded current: 1 A
